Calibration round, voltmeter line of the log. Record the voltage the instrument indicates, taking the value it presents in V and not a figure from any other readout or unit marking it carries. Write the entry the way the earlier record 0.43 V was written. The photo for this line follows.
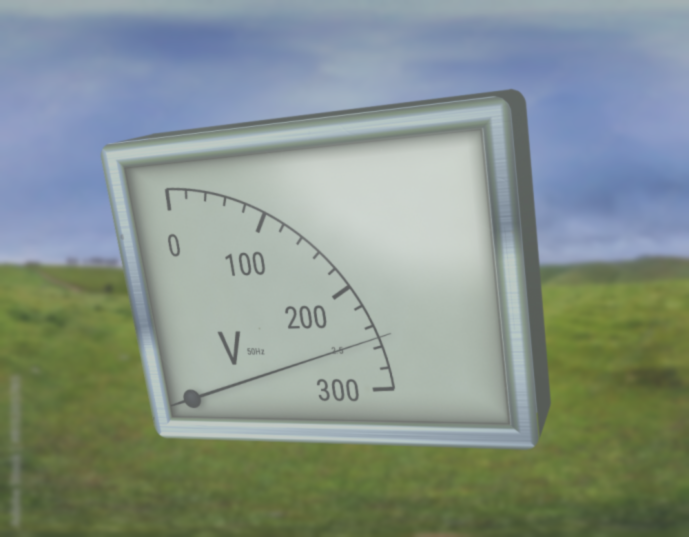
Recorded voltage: 250 V
